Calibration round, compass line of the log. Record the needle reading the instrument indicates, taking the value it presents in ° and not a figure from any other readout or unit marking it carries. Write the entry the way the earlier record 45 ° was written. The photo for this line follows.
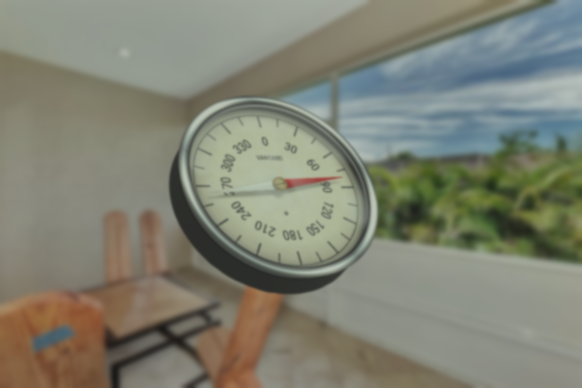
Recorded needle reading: 82.5 °
